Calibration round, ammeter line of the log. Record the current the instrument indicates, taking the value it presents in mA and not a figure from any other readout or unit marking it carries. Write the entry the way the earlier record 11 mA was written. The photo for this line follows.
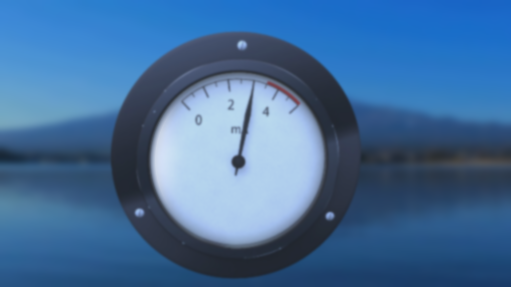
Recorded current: 3 mA
